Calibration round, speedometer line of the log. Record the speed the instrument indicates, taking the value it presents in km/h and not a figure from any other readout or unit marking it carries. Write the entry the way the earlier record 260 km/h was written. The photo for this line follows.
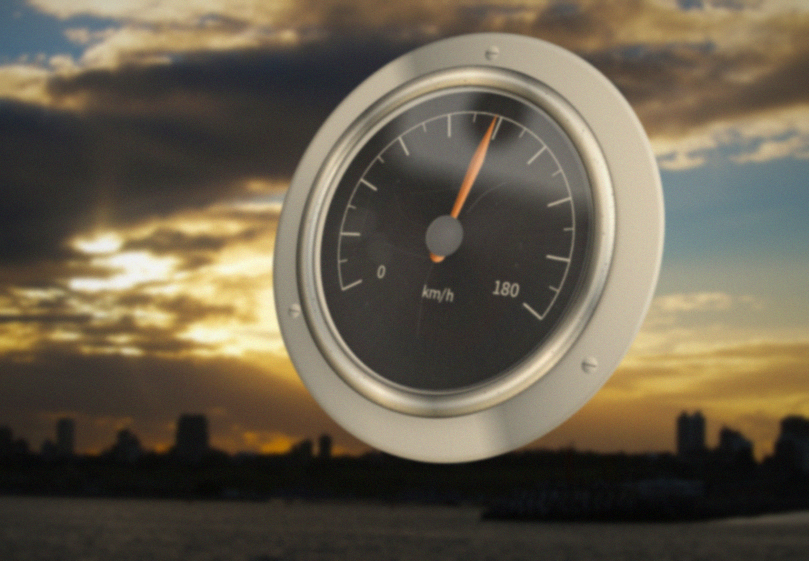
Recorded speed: 100 km/h
